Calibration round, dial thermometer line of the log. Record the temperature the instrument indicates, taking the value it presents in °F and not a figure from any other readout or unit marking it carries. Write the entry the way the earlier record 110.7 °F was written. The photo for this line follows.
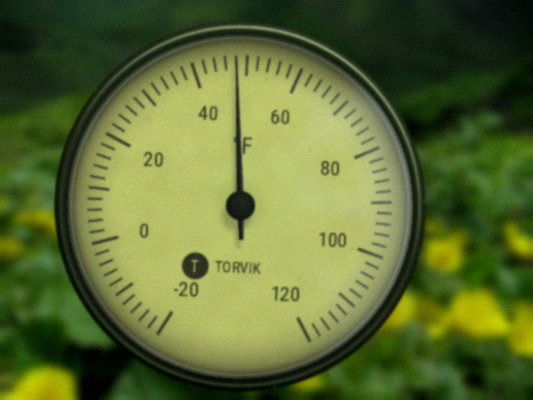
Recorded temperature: 48 °F
